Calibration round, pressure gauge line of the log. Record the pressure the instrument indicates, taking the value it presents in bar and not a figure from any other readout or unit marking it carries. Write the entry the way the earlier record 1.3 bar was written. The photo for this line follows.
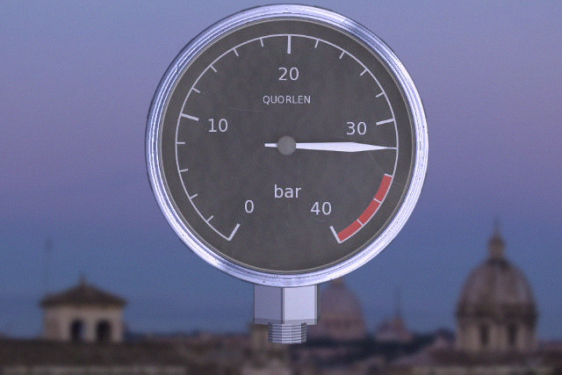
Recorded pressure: 32 bar
